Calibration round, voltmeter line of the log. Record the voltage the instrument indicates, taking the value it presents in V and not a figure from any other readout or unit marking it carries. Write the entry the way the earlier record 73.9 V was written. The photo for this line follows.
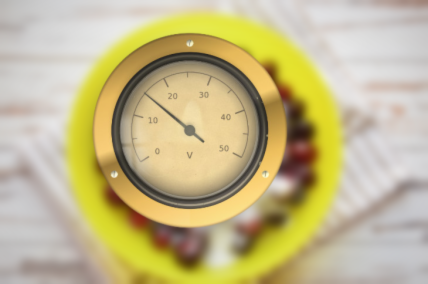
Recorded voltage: 15 V
